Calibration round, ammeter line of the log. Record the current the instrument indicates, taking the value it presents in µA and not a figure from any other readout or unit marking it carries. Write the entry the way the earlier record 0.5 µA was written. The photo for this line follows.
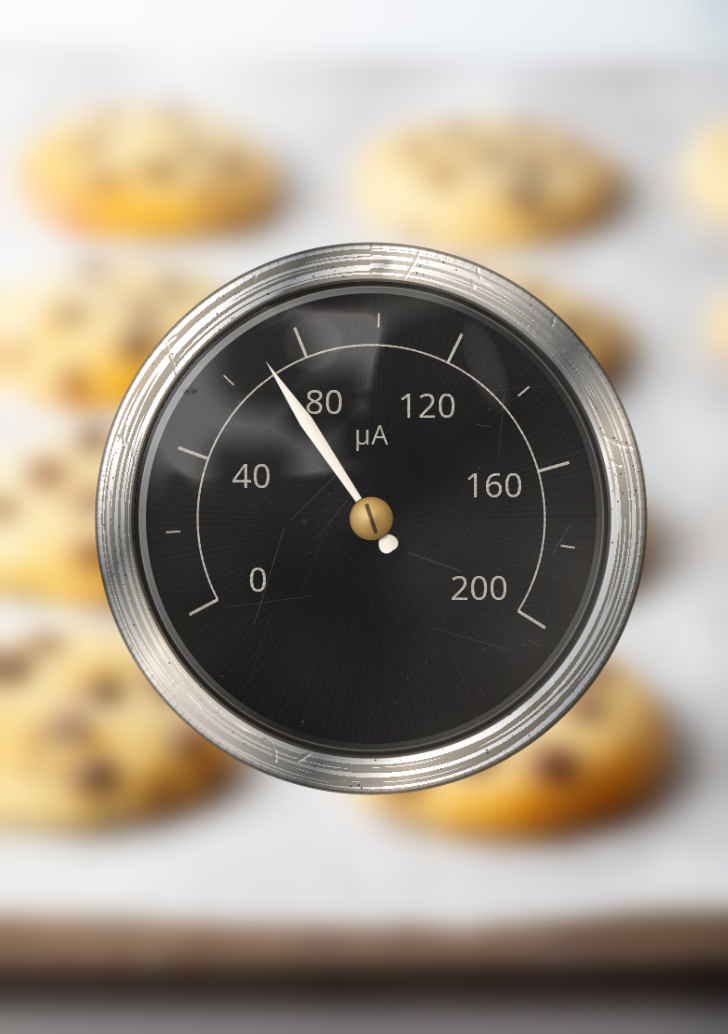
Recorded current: 70 µA
